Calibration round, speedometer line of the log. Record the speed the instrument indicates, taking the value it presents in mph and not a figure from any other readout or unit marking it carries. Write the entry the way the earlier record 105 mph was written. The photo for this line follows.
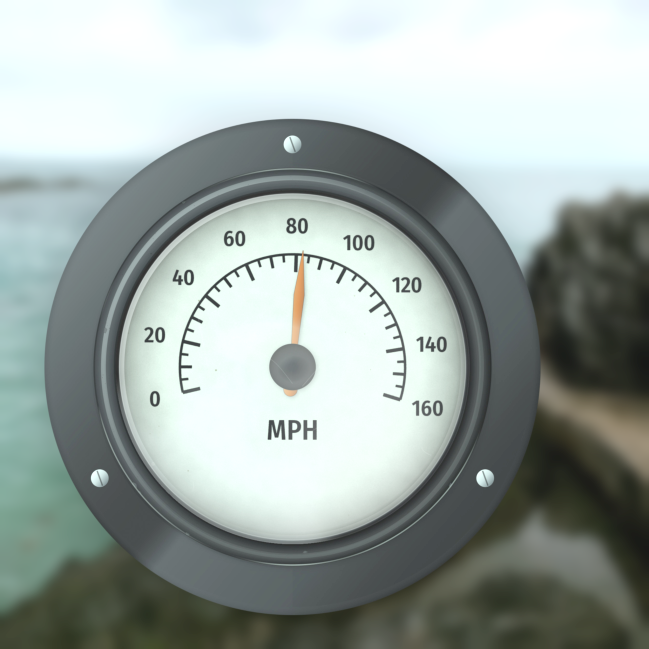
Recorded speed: 82.5 mph
